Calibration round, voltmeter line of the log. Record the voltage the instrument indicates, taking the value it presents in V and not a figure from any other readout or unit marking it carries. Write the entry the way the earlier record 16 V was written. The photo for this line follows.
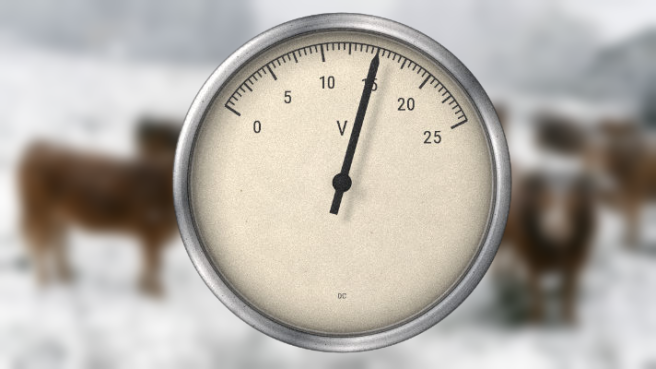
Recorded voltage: 15 V
